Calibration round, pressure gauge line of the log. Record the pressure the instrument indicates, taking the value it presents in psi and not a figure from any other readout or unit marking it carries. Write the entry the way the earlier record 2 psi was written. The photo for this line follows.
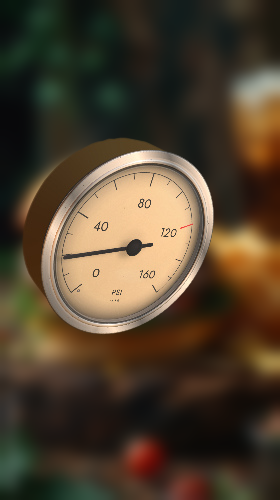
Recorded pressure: 20 psi
